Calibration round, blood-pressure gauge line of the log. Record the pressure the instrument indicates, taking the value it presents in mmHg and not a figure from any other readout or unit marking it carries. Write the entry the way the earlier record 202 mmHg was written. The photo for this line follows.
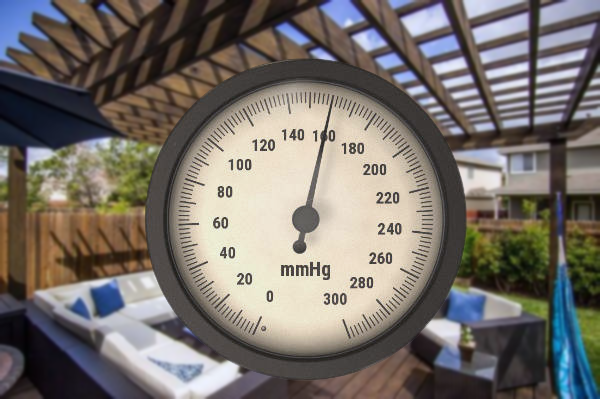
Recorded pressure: 160 mmHg
